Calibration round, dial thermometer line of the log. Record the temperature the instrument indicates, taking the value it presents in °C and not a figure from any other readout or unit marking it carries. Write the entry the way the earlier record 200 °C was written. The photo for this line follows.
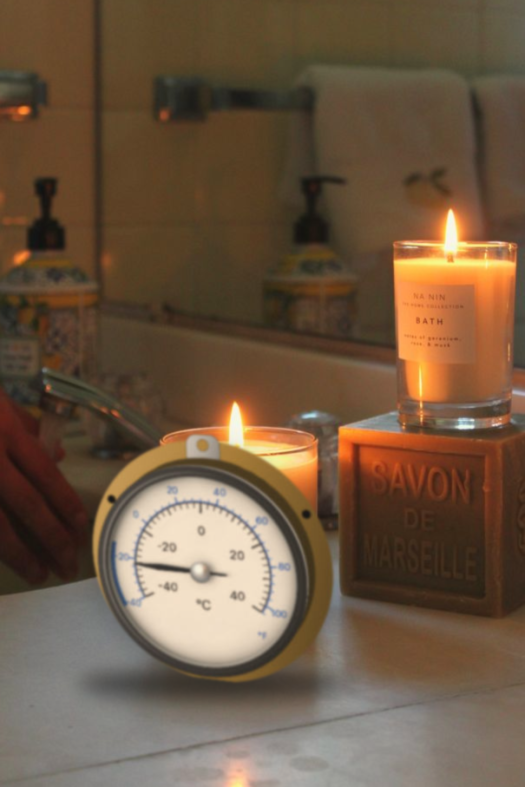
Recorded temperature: -30 °C
